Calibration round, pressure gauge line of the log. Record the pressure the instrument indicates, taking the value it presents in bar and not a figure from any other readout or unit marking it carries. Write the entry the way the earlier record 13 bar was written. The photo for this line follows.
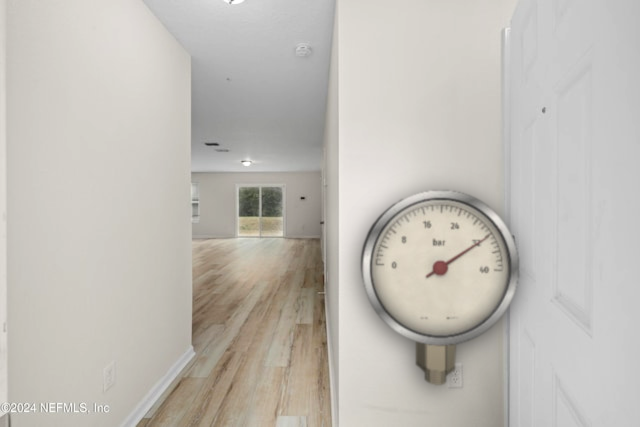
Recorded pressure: 32 bar
